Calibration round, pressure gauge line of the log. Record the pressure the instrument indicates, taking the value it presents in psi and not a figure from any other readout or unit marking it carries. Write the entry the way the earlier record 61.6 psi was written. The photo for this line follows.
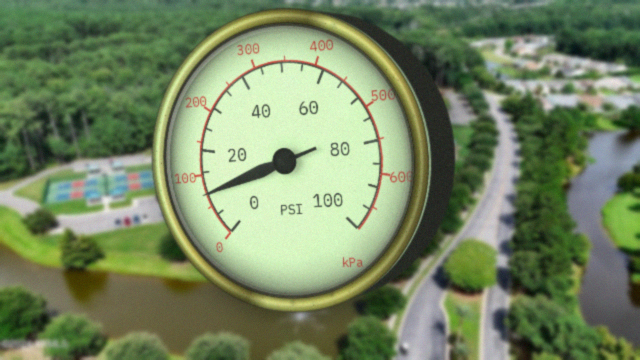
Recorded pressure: 10 psi
